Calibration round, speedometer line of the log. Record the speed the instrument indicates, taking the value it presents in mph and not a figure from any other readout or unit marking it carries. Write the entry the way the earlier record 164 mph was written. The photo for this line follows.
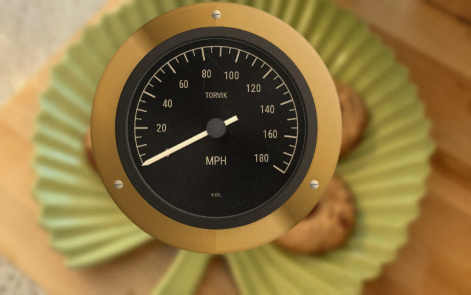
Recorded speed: 0 mph
